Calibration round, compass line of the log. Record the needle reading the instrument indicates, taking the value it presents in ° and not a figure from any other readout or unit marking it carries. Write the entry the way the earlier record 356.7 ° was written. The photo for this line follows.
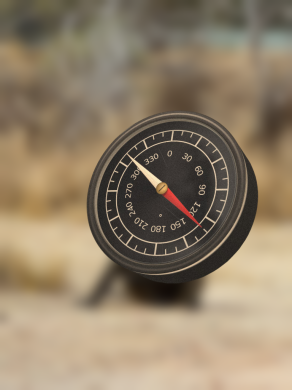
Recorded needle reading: 130 °
